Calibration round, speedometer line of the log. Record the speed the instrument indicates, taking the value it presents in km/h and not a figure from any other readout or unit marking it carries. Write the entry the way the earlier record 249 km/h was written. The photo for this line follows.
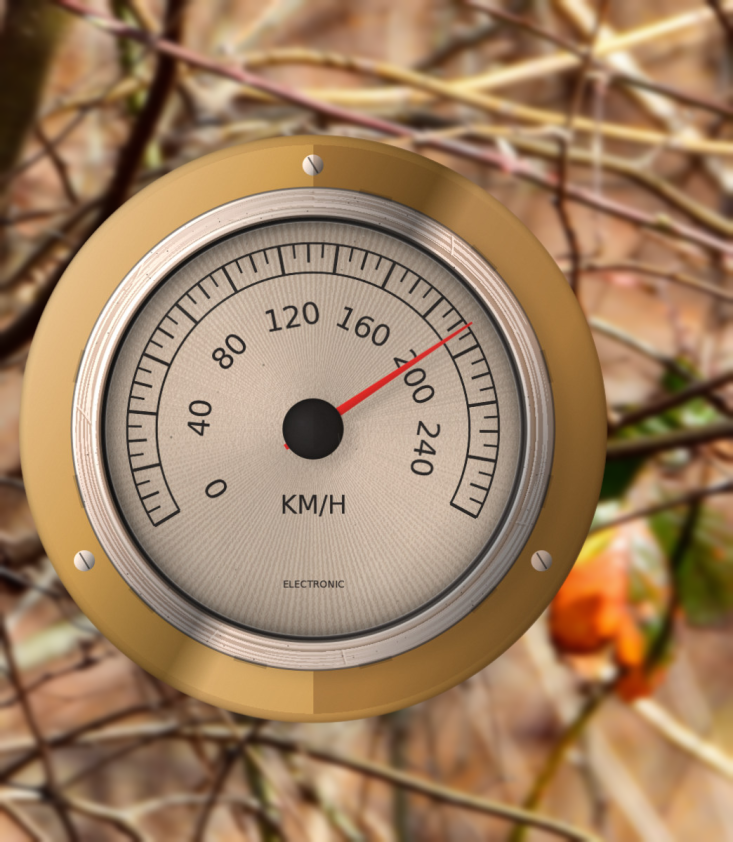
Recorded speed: 192.5 km/h
